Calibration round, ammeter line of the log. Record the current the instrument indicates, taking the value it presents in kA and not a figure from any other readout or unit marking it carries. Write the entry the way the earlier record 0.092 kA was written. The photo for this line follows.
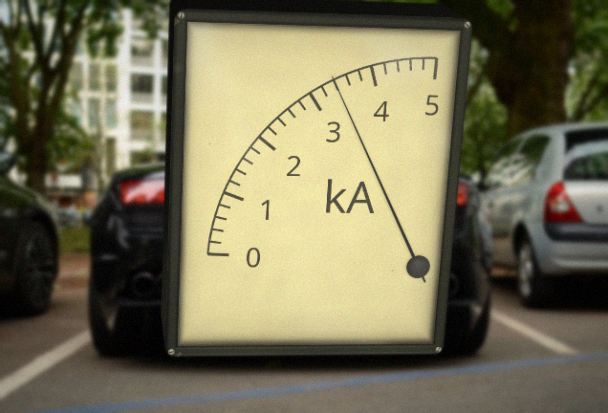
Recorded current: 3.4 kA
